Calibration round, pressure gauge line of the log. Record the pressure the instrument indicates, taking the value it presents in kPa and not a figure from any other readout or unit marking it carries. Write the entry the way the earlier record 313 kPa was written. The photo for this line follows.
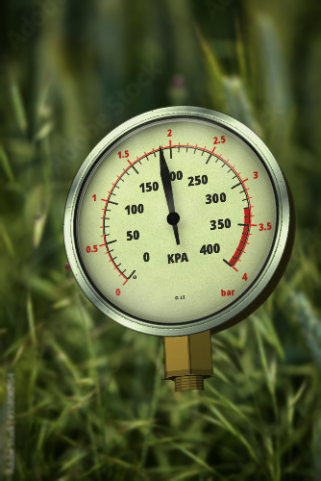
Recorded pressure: 190 kPa
